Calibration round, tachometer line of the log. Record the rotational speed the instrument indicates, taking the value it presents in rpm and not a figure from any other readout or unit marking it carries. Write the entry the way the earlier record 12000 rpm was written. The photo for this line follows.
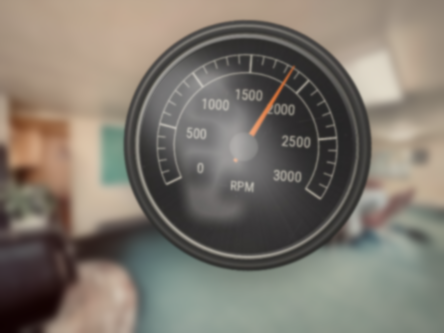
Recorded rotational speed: 1850 rpm
